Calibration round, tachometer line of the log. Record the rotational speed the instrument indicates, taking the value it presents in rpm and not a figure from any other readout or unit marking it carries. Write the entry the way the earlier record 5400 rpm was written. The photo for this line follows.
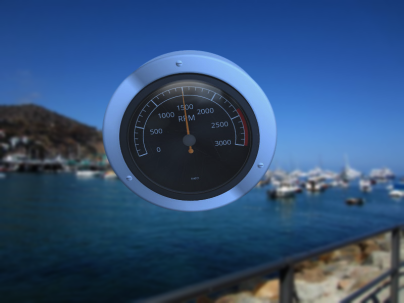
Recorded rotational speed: 1500 rpm
